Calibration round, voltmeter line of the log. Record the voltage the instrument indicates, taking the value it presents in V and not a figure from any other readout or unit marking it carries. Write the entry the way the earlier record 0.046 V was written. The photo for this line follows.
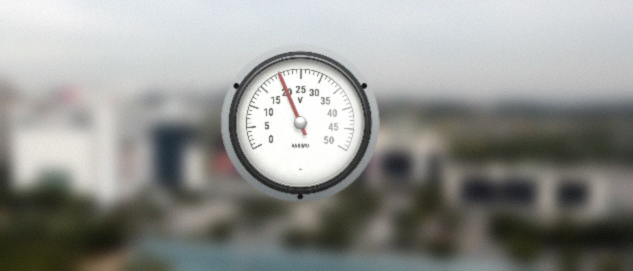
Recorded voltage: 20 V
